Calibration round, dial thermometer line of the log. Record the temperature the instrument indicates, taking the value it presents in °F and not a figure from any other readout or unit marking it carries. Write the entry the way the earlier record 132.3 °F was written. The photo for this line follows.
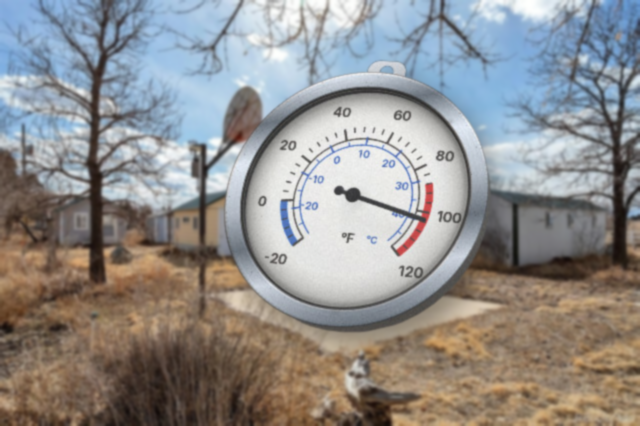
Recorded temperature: 104 °F
